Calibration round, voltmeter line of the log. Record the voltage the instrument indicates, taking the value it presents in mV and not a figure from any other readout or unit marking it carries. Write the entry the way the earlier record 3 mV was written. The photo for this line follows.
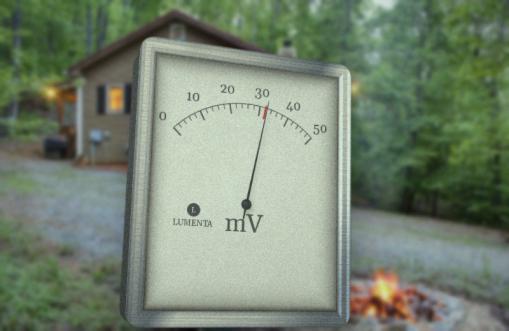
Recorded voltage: 32 mV
